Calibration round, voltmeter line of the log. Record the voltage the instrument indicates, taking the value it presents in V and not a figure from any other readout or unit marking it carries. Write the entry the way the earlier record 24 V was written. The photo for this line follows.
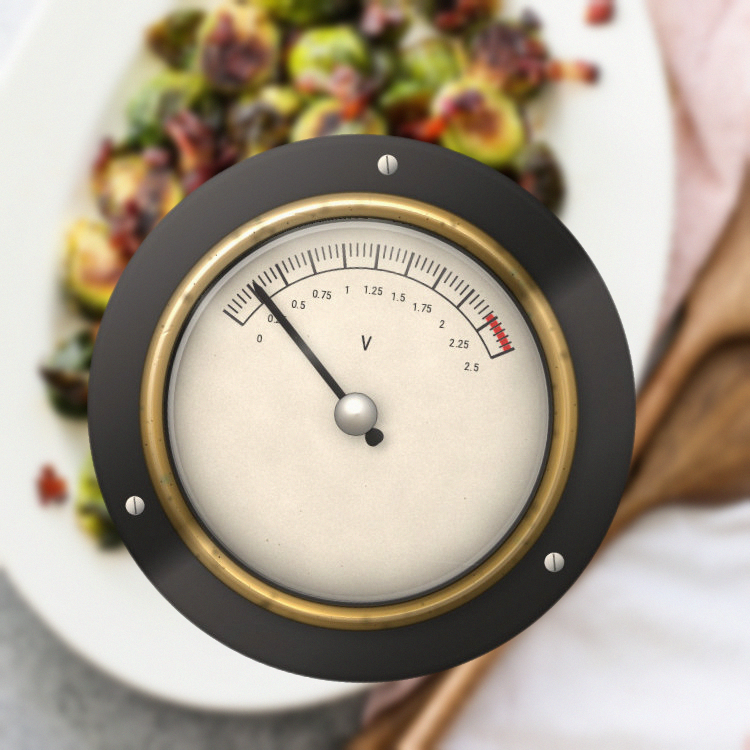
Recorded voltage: 0.3 V
